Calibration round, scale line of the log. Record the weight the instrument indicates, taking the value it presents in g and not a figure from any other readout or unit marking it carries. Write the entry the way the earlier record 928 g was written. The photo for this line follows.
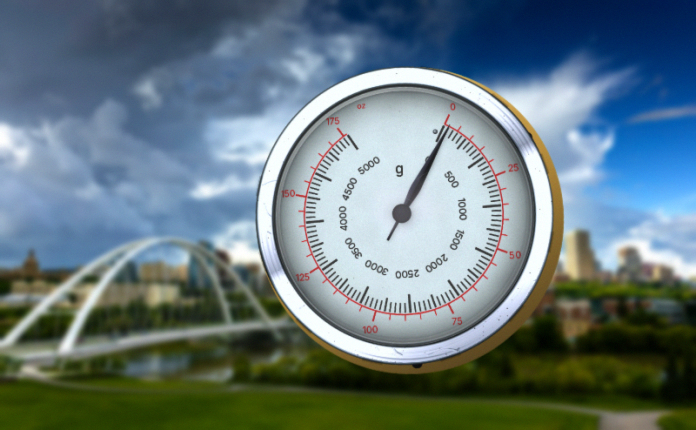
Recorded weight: 50 g
